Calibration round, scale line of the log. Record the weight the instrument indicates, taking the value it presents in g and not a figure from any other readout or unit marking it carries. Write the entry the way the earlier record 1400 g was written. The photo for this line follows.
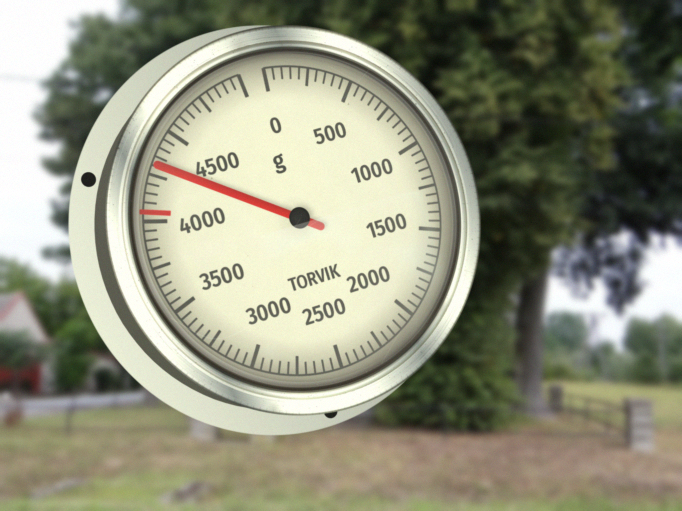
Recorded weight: 4300 g
